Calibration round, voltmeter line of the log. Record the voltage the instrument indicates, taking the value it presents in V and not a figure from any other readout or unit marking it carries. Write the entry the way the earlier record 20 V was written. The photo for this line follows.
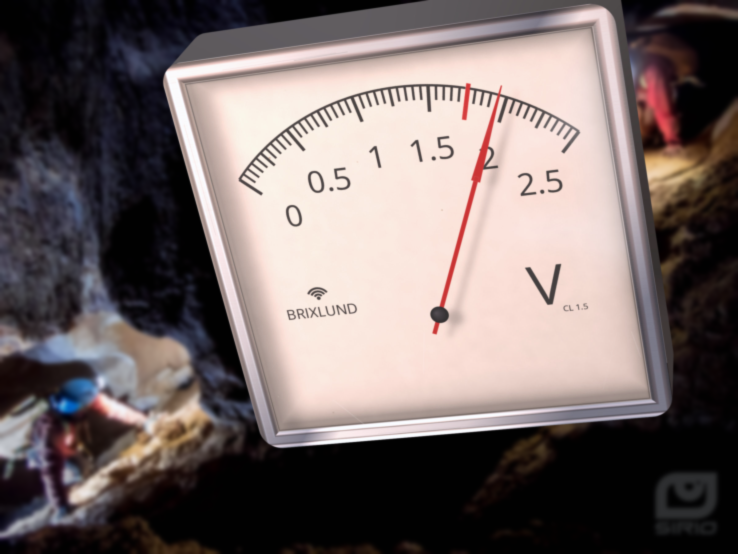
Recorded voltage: 1.95 V
